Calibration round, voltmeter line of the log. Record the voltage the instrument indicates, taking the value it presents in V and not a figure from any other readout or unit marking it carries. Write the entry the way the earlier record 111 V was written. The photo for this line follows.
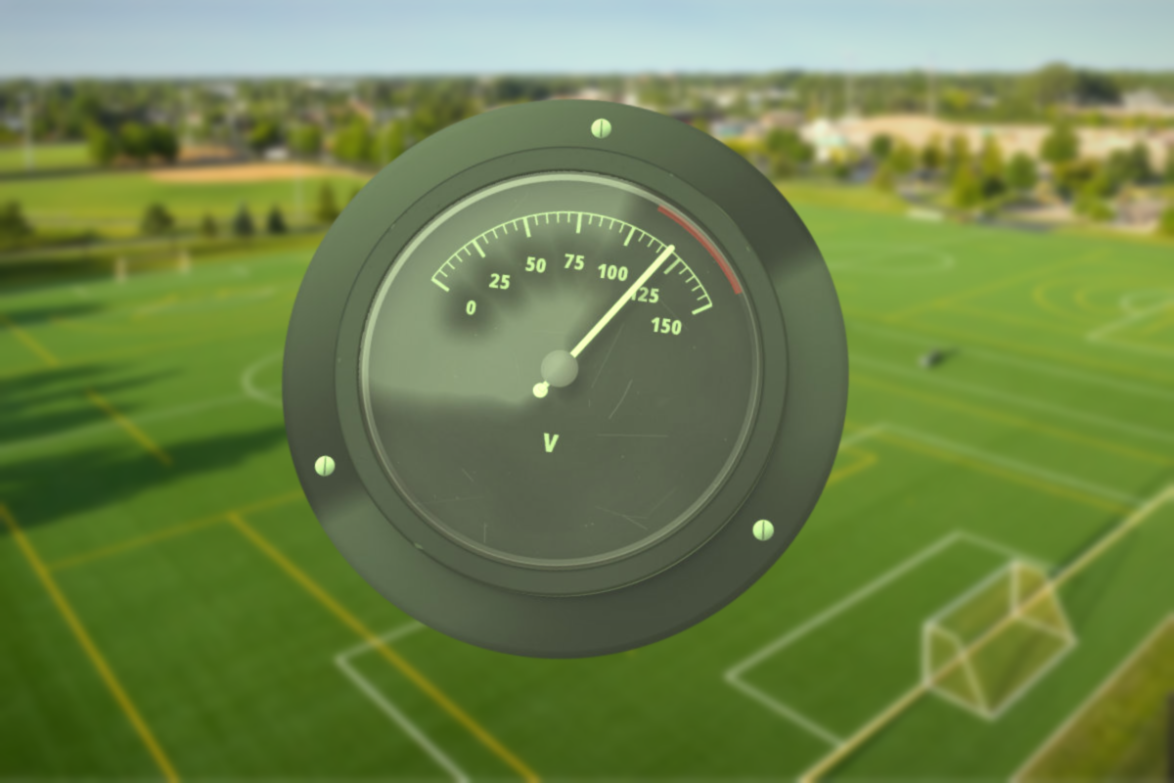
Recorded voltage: 120 V
